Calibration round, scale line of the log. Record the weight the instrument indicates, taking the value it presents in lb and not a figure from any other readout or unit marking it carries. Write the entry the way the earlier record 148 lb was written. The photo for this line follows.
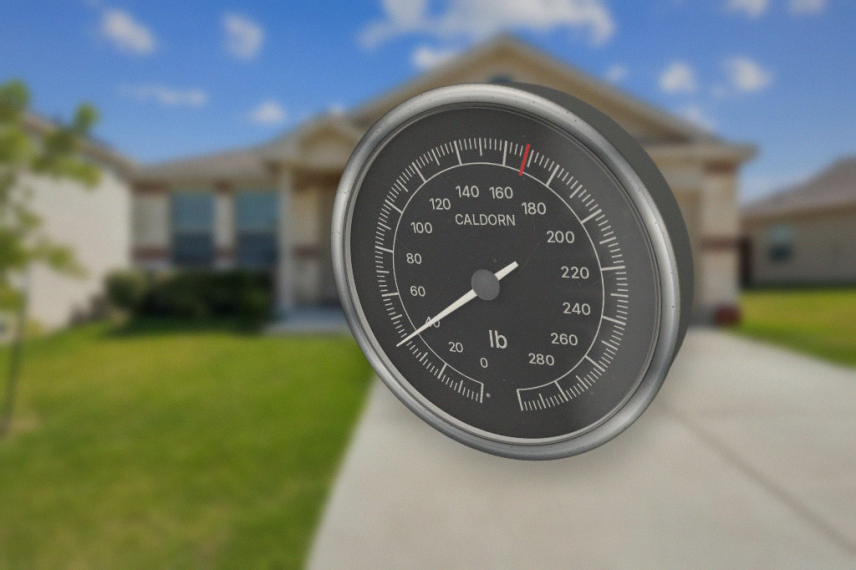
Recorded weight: 40 lb
